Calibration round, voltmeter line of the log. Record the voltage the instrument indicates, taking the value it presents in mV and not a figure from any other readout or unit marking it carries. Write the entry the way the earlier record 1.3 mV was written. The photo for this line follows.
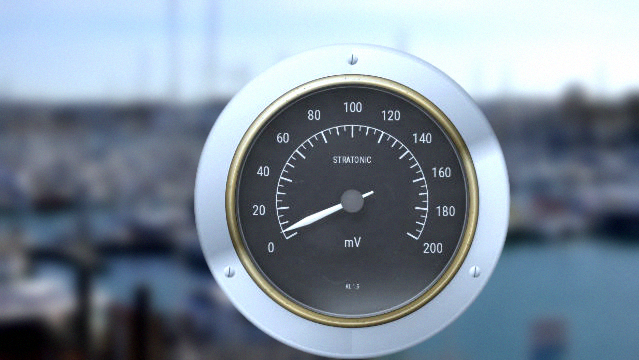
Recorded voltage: 5 mV
